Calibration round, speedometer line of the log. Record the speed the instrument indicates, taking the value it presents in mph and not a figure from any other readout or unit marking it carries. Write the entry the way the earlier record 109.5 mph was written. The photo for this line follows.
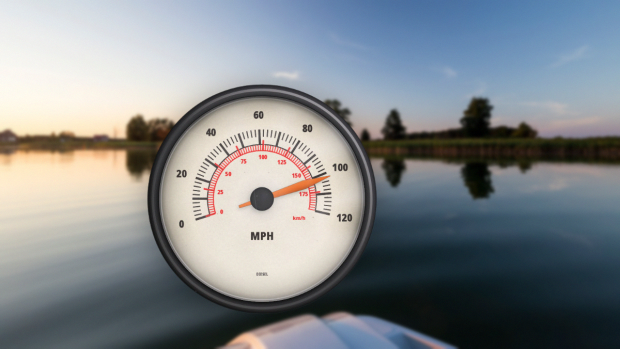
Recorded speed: 102 mph
